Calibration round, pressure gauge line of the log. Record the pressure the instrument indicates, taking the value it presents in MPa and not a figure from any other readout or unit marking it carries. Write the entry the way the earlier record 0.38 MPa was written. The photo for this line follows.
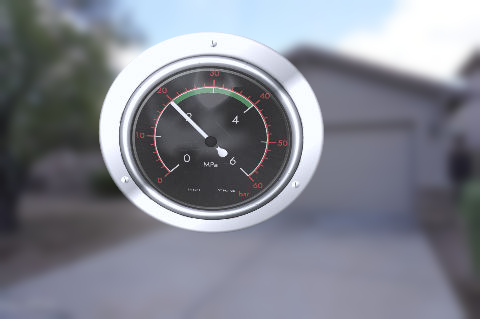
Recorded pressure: 2 MPa
